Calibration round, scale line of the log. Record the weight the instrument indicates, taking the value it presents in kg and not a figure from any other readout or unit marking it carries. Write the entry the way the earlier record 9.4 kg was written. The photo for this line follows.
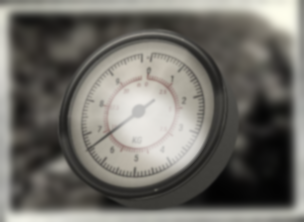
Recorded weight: 6.5 kg
